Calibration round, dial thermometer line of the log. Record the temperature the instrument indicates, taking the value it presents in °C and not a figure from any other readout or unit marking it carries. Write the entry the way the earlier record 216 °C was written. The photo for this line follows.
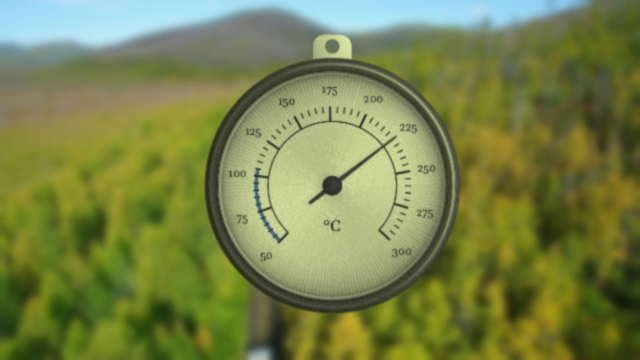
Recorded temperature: 225 °C
